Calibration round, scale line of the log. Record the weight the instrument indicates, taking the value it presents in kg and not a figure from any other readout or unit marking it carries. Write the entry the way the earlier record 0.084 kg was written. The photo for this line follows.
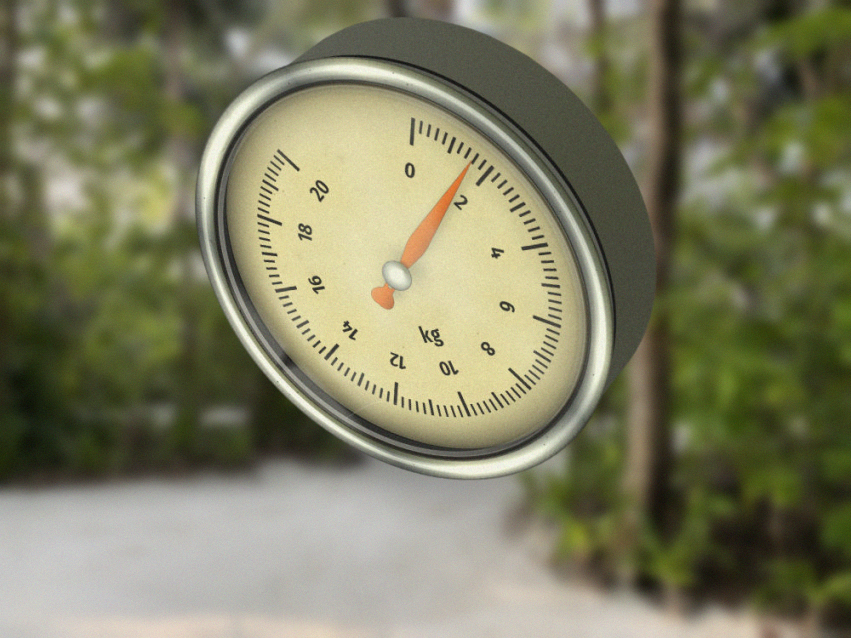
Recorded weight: 1.6 kg
